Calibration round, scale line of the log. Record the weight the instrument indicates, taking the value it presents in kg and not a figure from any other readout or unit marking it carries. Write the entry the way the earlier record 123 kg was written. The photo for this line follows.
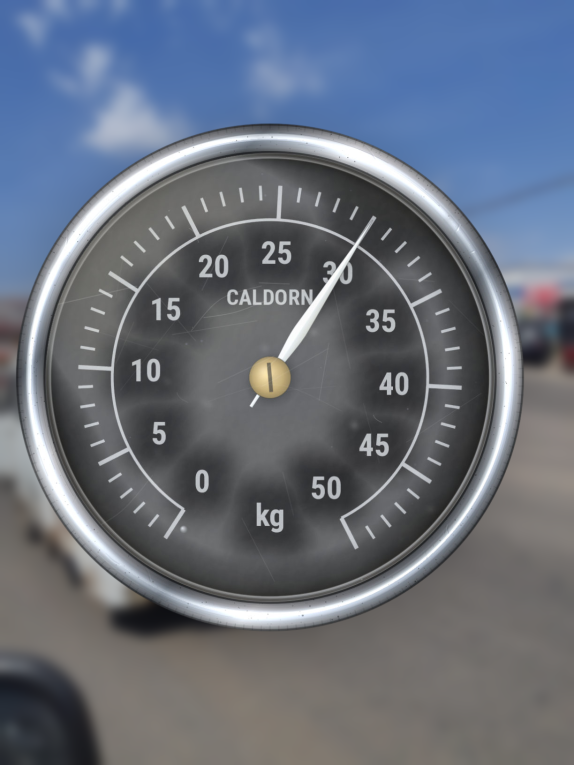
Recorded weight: 30 kg
